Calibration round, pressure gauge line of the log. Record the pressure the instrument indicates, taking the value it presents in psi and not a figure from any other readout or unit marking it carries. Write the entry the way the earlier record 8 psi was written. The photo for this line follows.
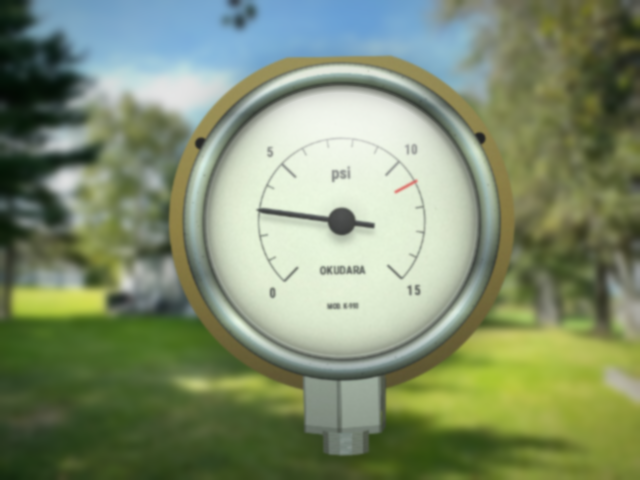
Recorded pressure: 3 psi
